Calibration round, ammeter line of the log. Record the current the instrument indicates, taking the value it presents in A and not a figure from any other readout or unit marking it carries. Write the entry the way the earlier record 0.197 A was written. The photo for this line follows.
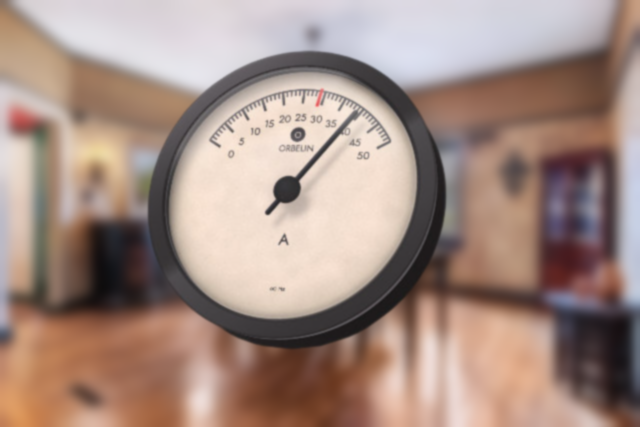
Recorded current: 40 A
